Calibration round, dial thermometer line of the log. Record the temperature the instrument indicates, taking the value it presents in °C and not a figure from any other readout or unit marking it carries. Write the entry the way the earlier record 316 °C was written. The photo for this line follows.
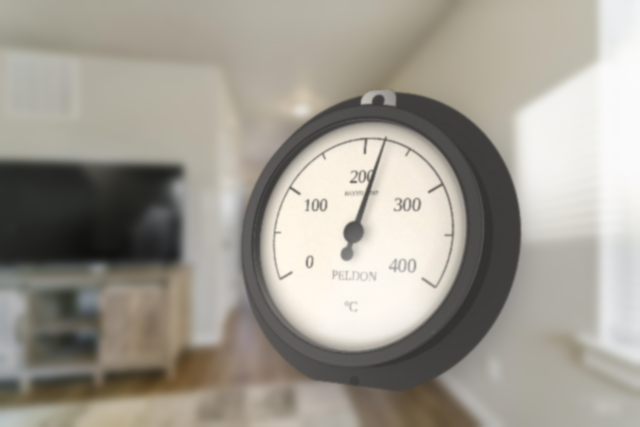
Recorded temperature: 225 °C
